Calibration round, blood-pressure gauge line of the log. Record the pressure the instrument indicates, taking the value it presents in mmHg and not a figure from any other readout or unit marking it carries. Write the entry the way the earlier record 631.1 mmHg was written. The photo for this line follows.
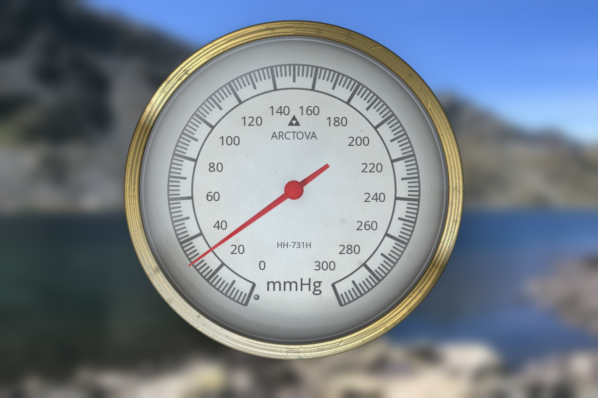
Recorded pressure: 30 mmHg
